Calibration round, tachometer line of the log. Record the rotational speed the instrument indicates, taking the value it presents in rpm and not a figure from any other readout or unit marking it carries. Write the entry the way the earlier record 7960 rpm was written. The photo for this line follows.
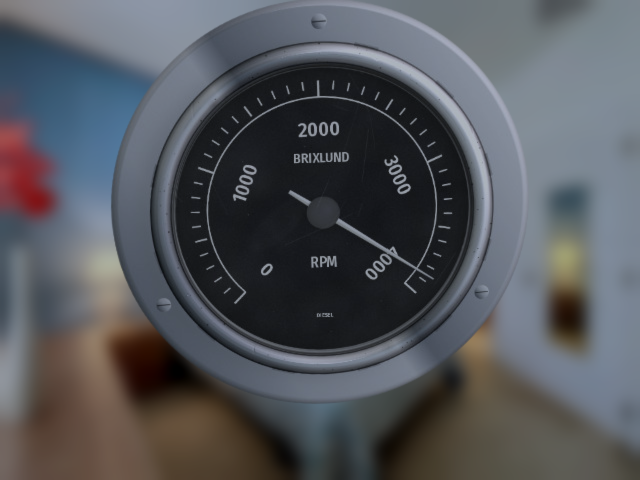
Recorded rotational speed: 3850 rpm
